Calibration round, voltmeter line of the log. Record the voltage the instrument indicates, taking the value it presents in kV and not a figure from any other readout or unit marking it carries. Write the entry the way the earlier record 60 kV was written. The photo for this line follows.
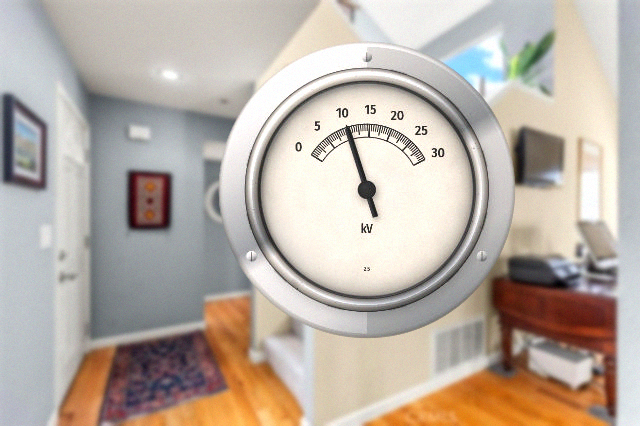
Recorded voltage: 10 kV
